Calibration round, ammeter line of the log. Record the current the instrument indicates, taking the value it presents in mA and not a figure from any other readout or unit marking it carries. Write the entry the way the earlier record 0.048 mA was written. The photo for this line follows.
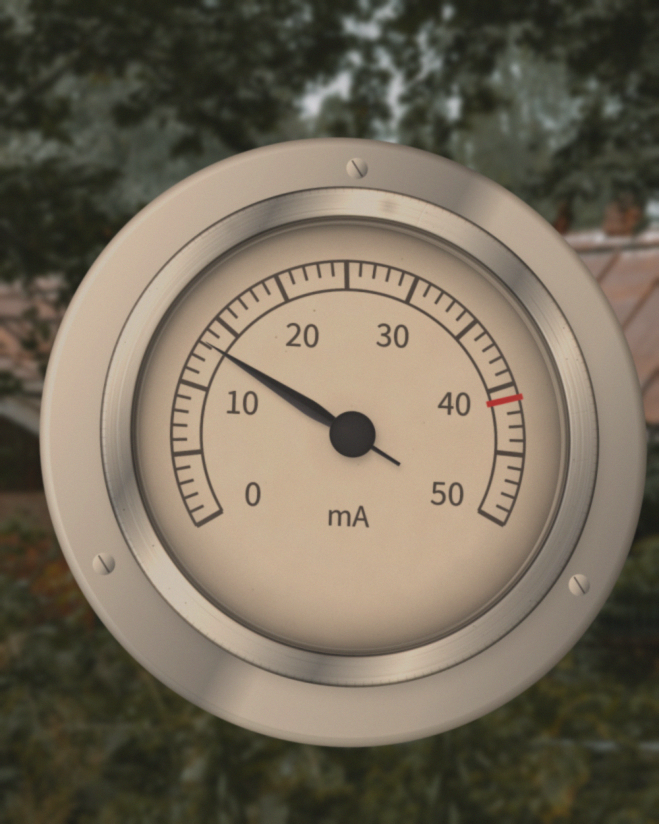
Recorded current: 13 mA
